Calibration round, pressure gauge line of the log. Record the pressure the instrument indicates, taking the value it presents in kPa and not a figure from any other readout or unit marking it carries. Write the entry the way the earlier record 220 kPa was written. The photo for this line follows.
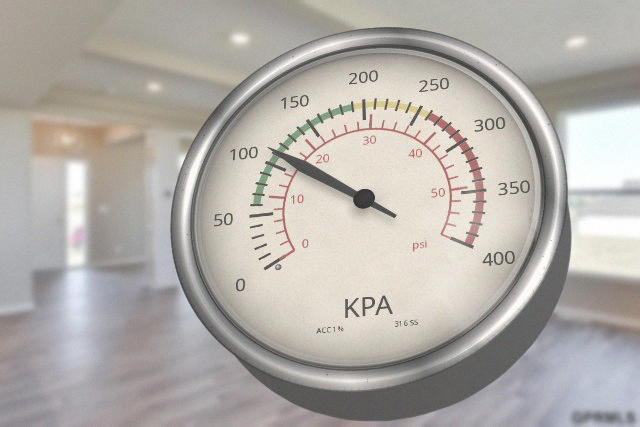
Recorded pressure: 110 kPa
